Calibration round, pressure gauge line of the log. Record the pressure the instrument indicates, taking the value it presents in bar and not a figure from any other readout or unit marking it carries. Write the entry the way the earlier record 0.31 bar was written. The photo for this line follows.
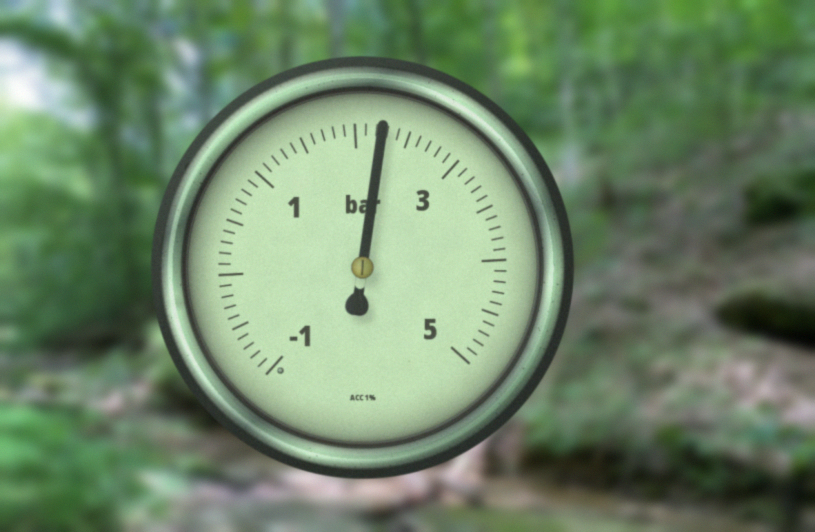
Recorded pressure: 2.25 bar
